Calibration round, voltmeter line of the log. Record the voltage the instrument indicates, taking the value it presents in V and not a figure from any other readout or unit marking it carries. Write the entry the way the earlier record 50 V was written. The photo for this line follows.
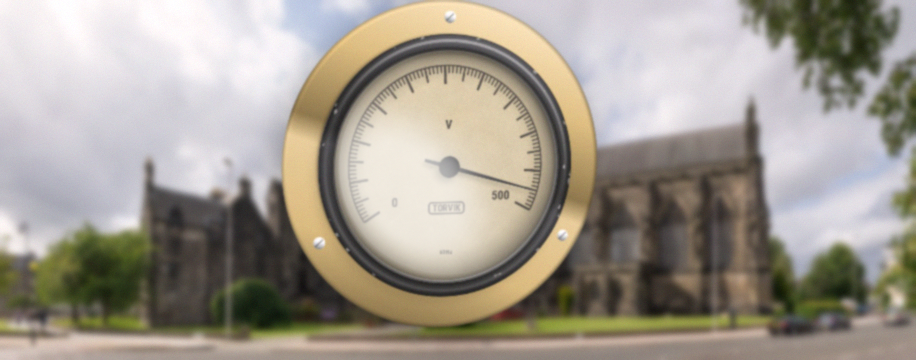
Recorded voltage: 475 V
